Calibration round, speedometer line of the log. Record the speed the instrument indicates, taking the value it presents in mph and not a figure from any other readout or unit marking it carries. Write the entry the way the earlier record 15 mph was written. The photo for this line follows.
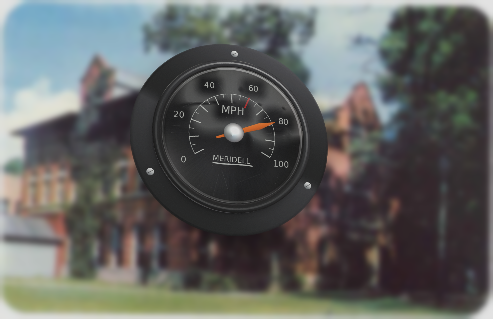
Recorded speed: 80 mph
